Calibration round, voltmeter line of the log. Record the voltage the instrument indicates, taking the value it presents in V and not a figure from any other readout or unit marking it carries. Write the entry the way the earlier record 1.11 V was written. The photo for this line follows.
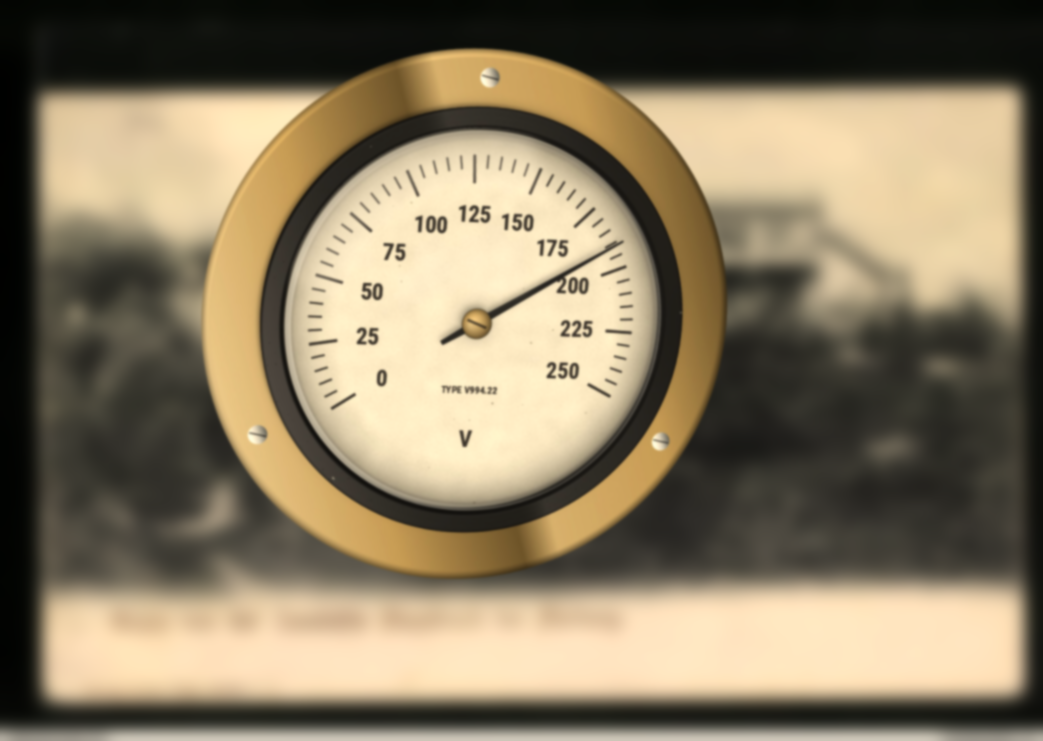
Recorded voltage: 190 V
